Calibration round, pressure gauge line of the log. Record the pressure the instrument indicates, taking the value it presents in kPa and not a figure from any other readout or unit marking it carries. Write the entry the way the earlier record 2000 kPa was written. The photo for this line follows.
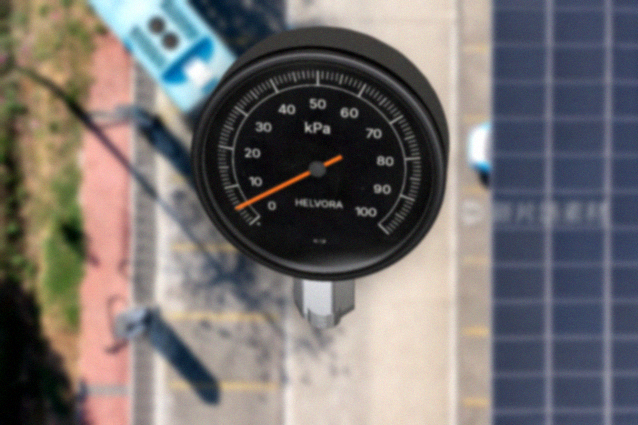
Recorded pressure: 5 kPa
